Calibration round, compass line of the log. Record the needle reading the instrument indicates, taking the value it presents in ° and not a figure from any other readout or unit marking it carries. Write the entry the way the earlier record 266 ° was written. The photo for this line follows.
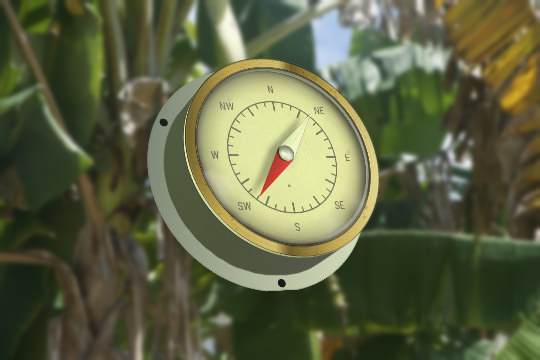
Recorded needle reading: 220 °
